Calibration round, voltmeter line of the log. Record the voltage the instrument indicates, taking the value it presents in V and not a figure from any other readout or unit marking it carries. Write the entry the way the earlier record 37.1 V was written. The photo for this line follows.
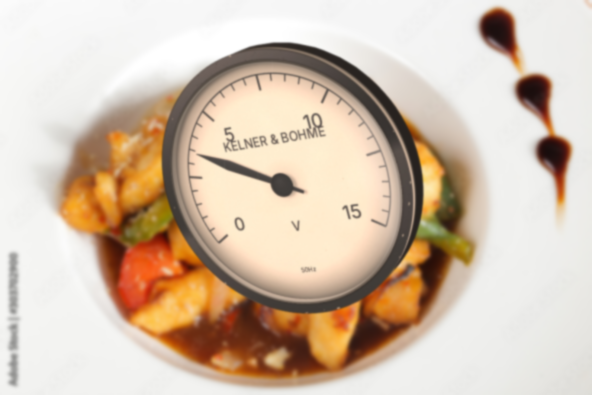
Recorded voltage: 3.5 V
